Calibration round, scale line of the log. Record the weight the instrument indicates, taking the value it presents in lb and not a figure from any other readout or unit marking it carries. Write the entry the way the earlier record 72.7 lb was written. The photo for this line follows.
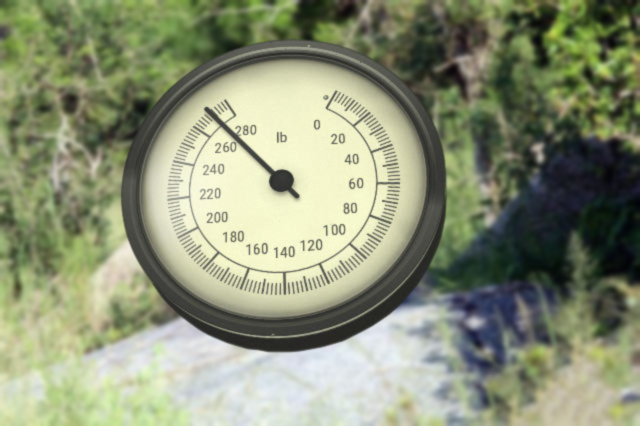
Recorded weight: 270 lb
